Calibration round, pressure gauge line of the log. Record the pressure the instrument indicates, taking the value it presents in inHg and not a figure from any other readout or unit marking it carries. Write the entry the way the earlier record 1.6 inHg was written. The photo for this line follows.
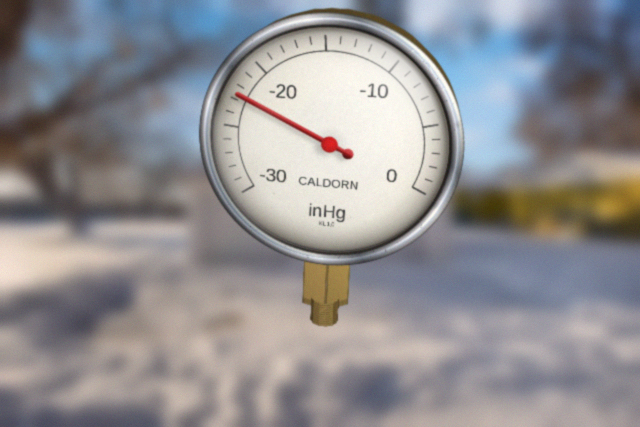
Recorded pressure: -22.5 inHg
